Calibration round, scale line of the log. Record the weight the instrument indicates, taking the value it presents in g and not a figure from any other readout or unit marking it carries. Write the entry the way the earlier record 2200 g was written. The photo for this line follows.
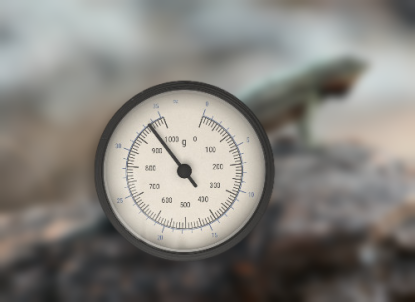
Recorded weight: 950 g
